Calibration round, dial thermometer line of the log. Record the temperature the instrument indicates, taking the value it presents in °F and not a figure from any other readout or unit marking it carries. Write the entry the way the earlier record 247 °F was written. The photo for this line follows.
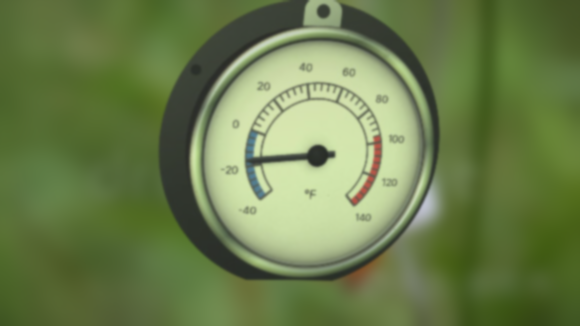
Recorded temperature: -16 °F
